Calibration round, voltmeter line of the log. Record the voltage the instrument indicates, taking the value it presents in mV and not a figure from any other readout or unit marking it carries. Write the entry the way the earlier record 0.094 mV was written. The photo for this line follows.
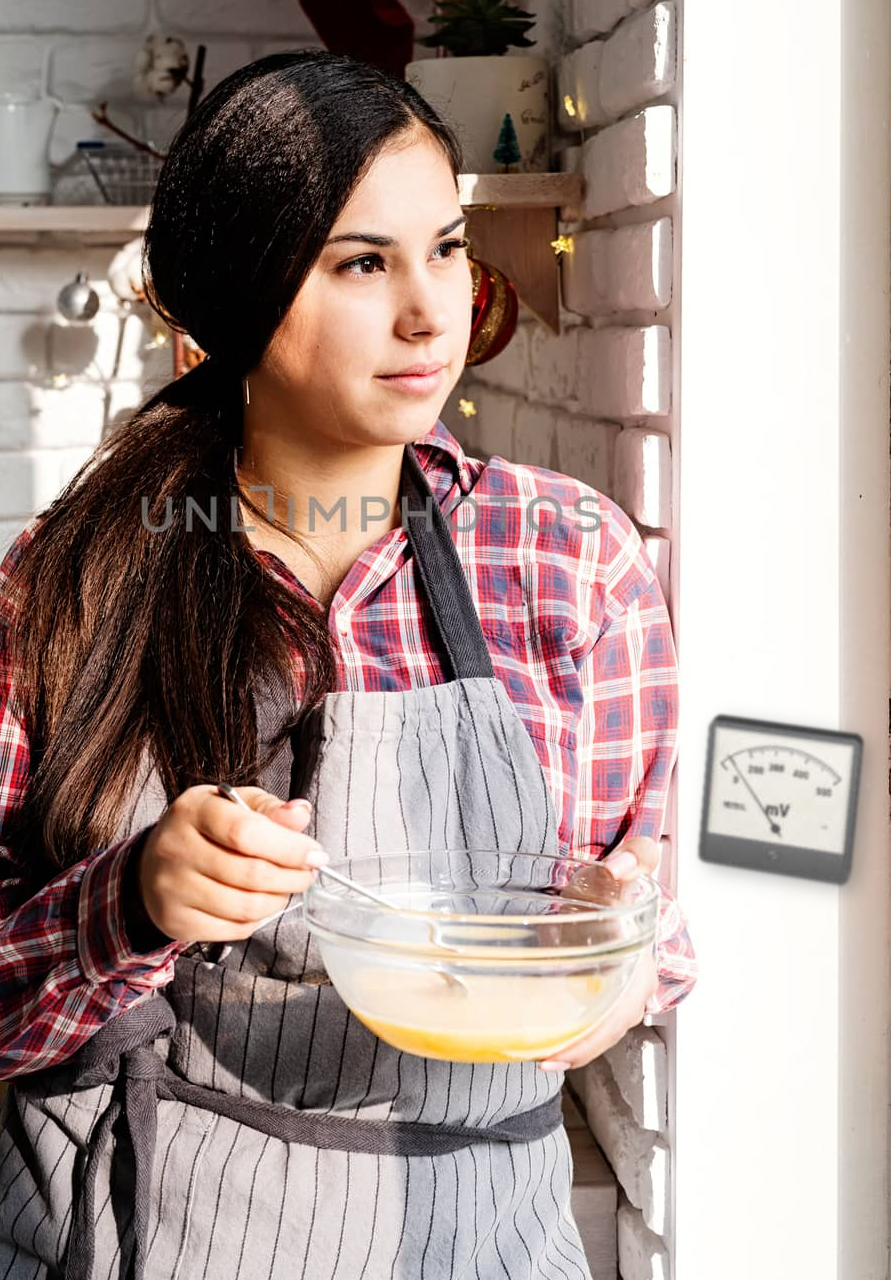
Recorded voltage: 100 mV
